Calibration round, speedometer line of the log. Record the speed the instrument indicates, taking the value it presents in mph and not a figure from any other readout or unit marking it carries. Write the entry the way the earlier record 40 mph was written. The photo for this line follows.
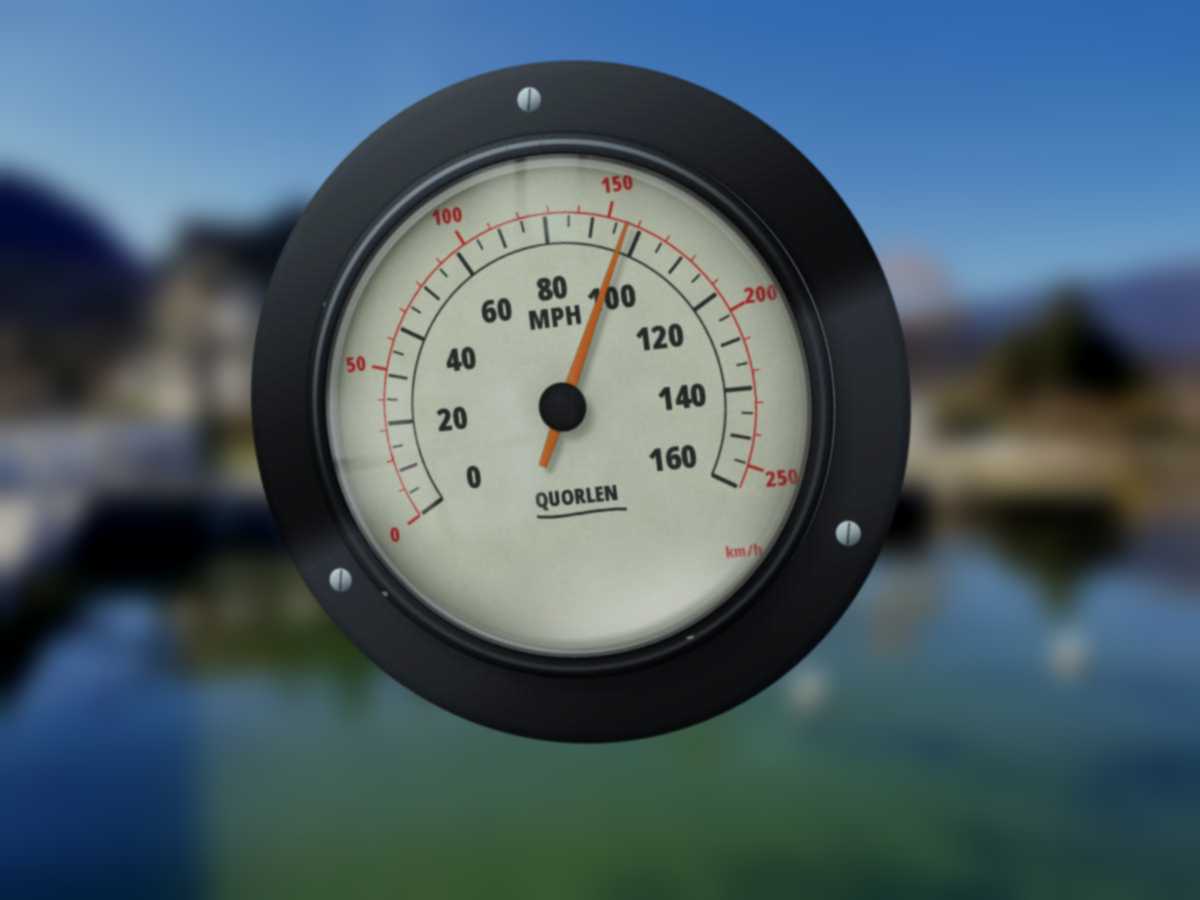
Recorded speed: 97.5 mph
